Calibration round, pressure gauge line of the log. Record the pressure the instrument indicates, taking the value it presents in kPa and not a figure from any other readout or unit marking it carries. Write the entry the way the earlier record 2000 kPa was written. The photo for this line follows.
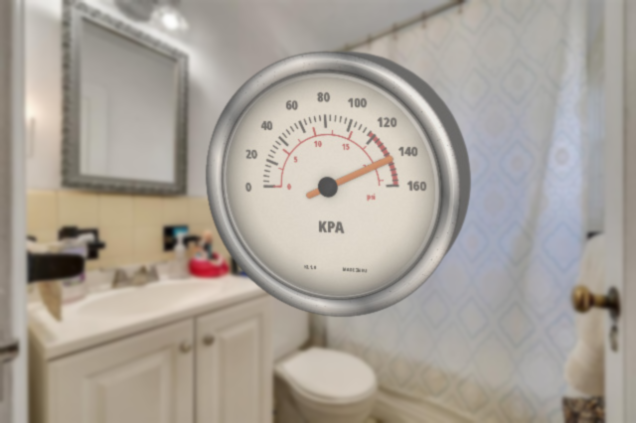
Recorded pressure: 140 kPa
